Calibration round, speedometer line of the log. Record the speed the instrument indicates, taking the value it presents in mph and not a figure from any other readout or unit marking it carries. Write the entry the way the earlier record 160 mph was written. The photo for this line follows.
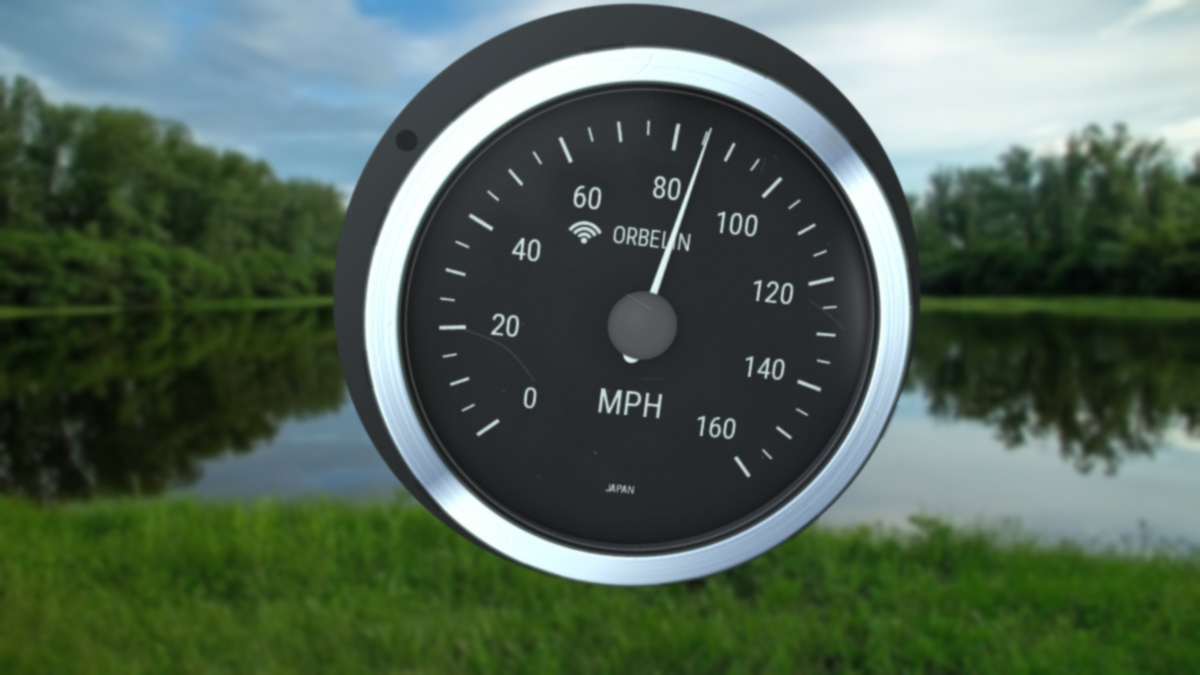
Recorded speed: 85 mph
